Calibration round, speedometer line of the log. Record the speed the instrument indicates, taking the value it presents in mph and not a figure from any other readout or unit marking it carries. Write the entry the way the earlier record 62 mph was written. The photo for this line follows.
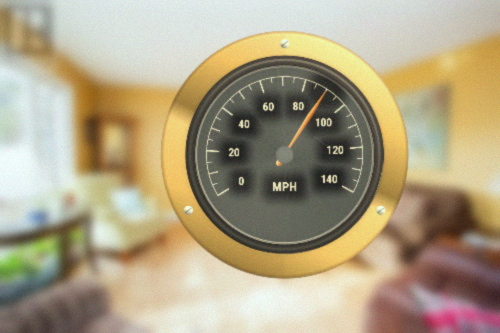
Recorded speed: 90 mph
